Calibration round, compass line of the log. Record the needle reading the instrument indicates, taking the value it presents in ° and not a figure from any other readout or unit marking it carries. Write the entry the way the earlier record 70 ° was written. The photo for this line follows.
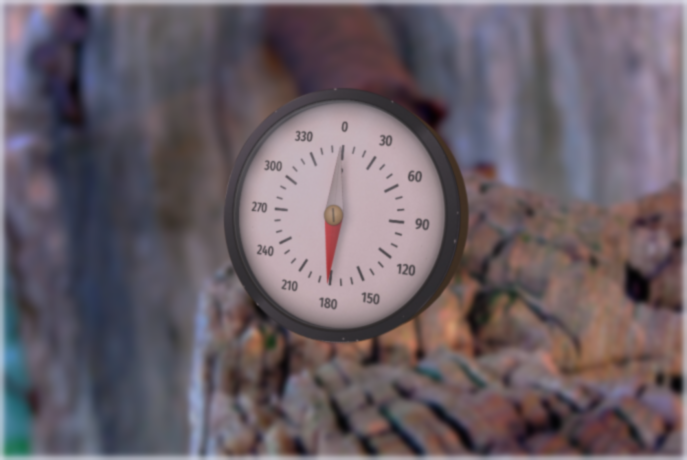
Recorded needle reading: 180 °
